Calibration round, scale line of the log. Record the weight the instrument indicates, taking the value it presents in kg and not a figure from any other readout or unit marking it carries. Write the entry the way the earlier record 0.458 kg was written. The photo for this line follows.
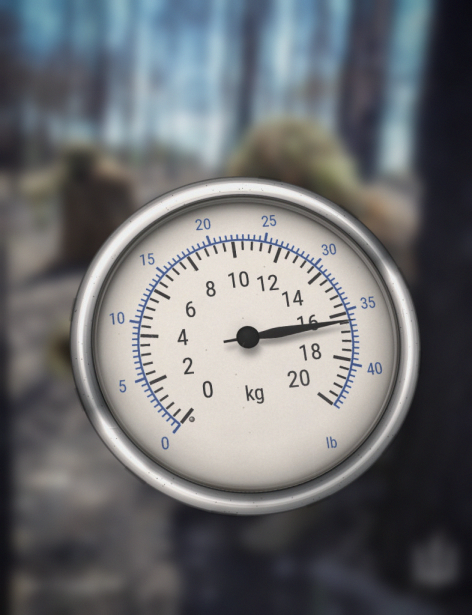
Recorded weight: 16.4 kg
